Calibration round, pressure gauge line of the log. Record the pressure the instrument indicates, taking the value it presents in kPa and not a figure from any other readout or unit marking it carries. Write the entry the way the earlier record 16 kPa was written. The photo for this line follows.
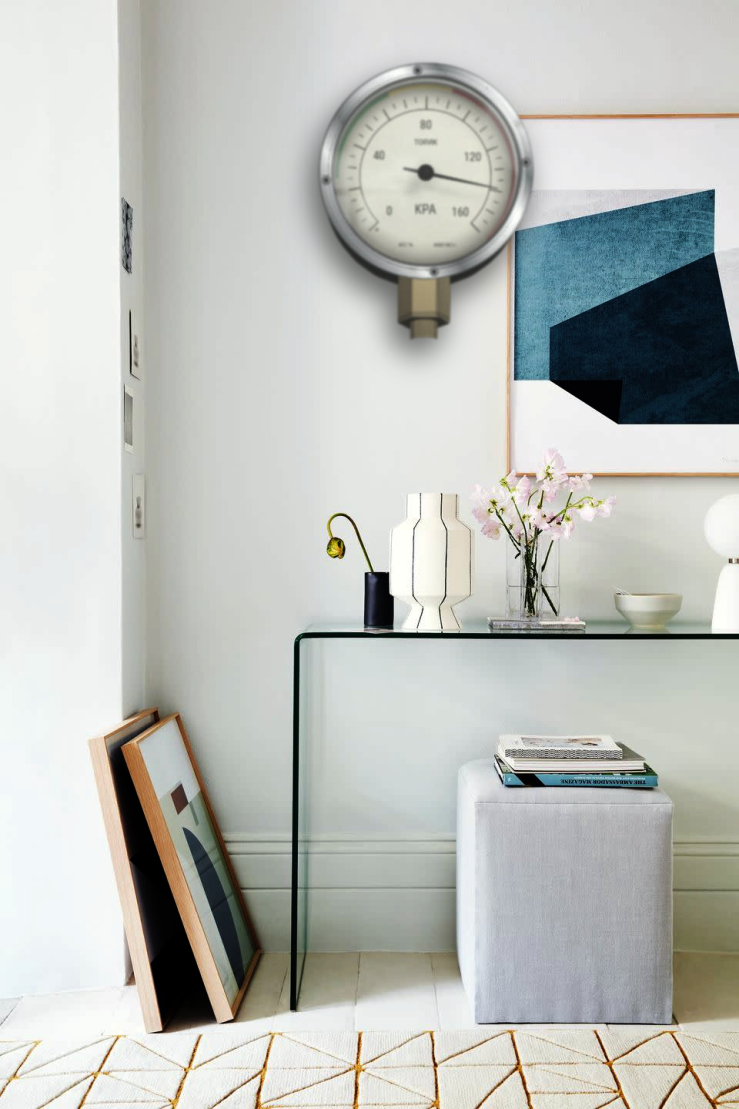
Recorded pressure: 140 kPa
